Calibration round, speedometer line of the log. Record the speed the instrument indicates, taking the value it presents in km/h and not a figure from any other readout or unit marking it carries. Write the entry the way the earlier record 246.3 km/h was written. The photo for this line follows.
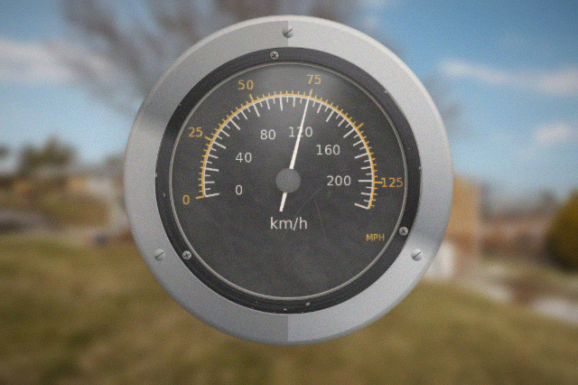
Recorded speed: 120 km/h
